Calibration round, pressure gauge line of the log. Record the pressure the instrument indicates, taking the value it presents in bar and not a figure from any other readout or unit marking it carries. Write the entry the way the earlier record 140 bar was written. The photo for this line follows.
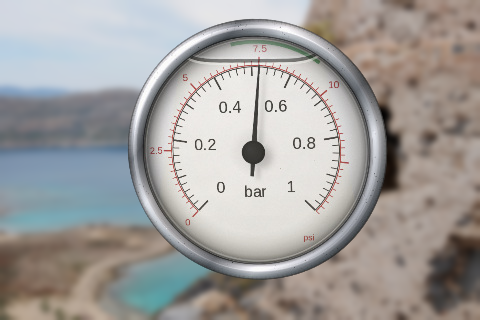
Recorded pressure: 0.52 bar
